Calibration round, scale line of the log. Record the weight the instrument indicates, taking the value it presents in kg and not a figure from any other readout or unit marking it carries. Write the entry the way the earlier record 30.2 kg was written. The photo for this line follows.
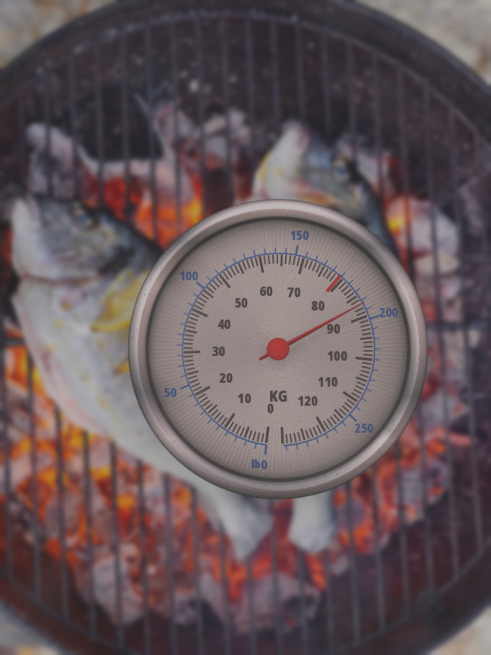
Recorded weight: 87 kg
